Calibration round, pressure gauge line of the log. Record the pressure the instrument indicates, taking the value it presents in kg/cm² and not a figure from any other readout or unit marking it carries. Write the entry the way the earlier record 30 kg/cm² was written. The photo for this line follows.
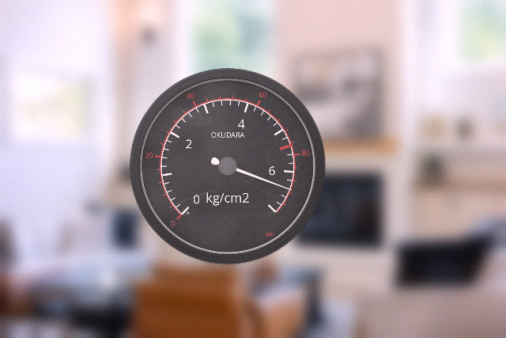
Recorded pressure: 6.4 kg/cm²
